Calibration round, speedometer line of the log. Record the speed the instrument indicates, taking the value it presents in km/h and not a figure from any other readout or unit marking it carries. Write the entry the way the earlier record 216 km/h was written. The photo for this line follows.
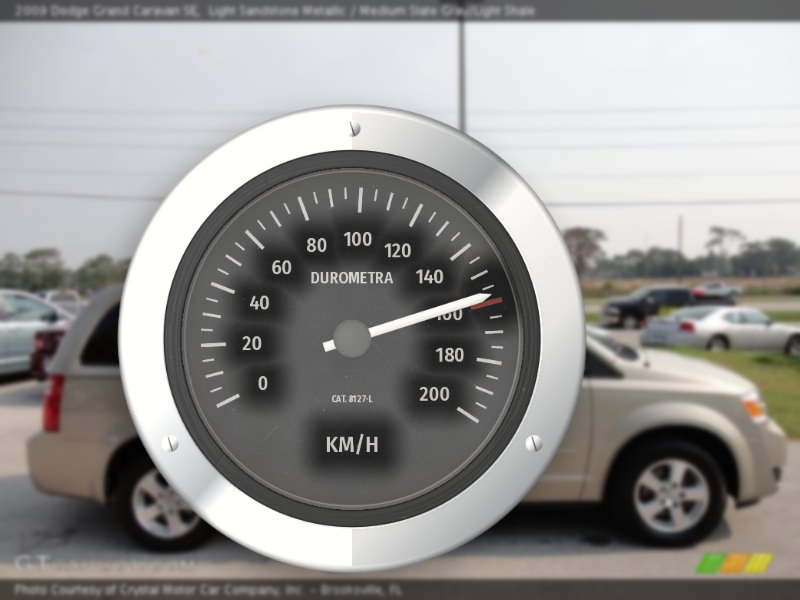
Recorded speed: 157.5 km/h
